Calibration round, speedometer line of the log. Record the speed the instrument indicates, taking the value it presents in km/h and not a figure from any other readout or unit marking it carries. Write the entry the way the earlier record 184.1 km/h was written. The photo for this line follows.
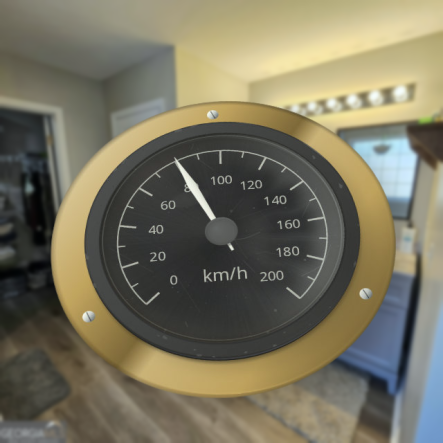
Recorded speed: 80 km/h
